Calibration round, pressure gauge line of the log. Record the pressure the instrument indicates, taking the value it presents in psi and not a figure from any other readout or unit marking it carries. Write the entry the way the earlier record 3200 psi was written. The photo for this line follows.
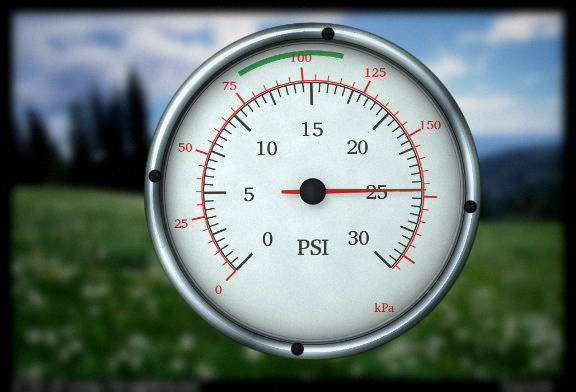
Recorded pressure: 25 psi
